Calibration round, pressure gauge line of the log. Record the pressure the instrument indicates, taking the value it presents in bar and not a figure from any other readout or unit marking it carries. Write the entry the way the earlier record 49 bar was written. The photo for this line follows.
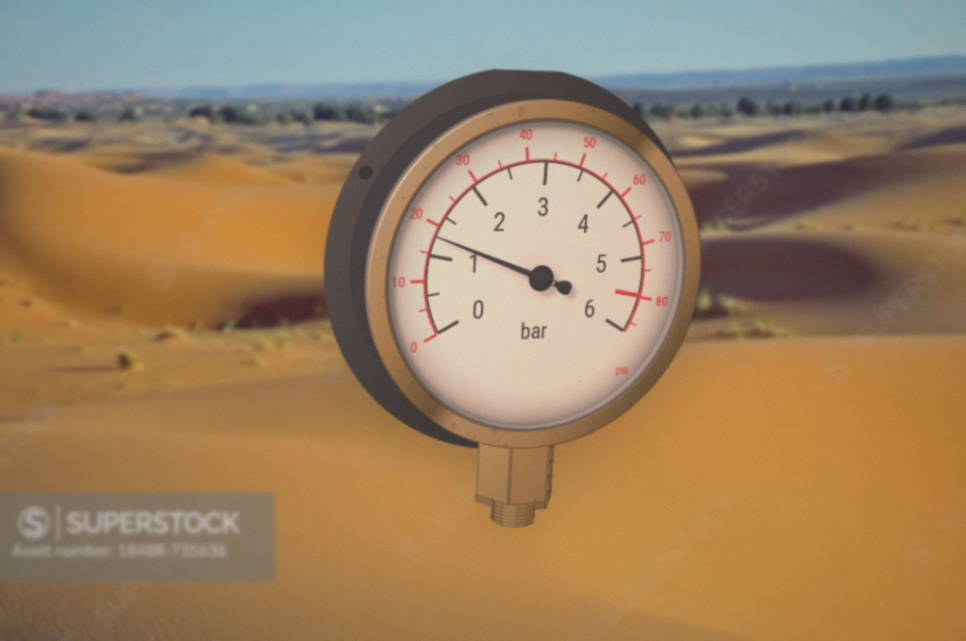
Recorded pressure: 1.25 bar
